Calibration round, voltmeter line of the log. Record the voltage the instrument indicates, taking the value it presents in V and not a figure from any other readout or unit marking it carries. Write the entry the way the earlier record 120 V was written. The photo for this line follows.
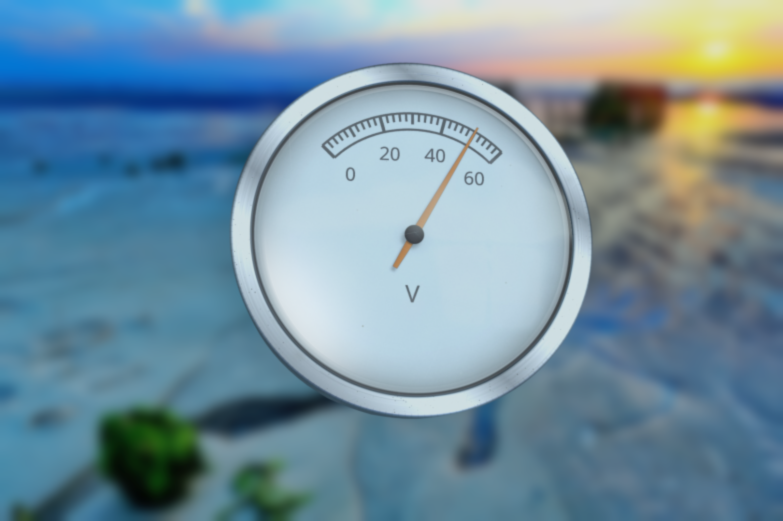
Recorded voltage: 50 V
